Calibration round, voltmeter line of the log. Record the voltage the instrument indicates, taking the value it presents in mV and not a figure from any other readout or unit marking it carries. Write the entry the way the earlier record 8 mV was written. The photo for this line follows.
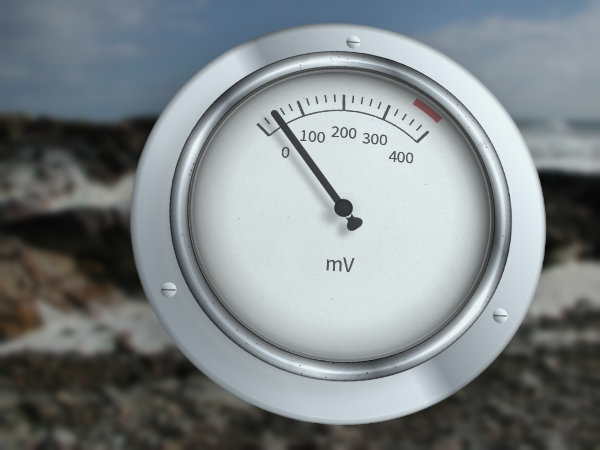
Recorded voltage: 40 mV
